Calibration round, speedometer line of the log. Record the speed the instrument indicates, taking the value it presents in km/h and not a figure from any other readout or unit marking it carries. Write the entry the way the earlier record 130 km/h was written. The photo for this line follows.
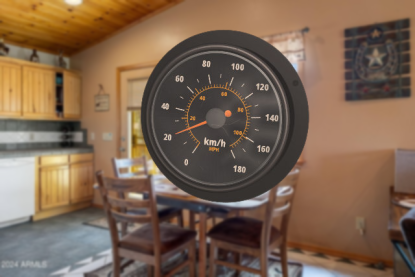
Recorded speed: 20 km/h
